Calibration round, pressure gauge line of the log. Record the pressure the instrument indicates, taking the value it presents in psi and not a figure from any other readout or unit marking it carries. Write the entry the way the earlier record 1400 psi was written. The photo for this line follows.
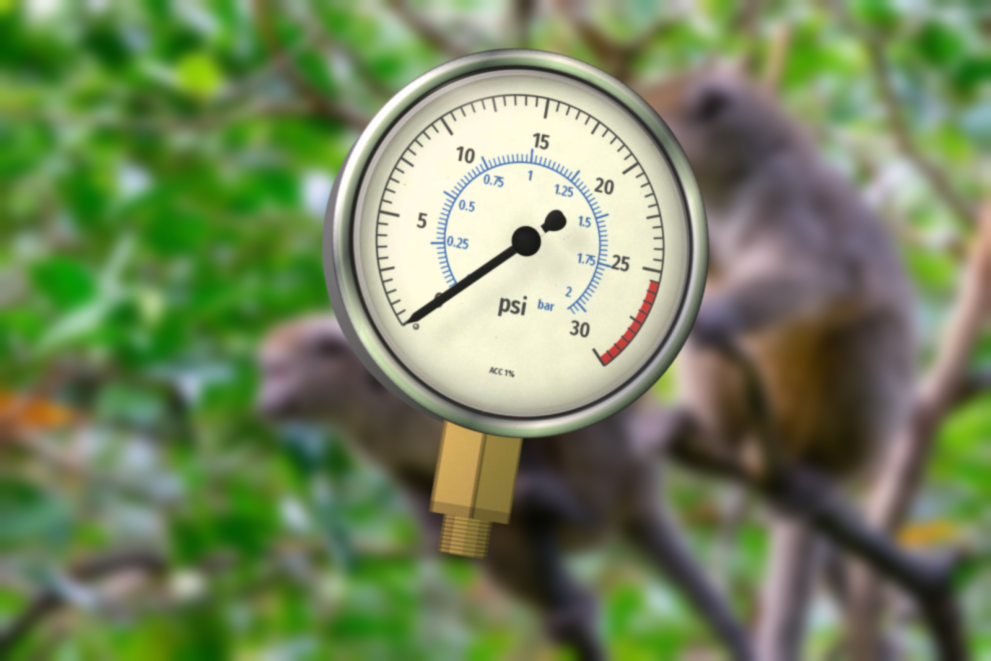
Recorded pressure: 0 psi
